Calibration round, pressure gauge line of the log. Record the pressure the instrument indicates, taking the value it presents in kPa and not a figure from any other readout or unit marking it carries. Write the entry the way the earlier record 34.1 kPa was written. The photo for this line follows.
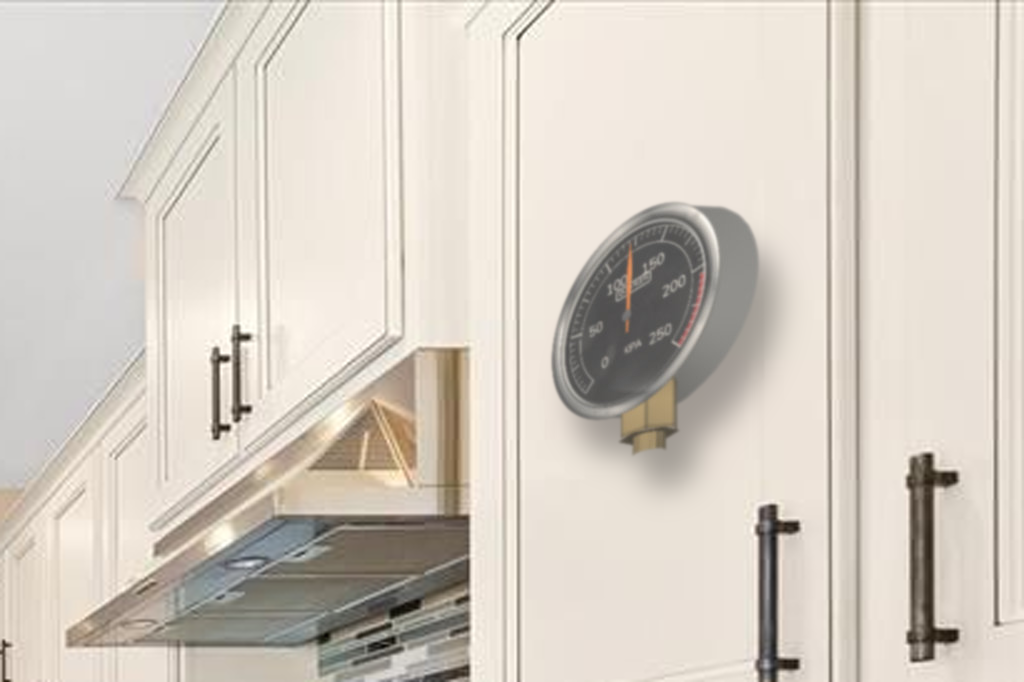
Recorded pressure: 125 kPa
